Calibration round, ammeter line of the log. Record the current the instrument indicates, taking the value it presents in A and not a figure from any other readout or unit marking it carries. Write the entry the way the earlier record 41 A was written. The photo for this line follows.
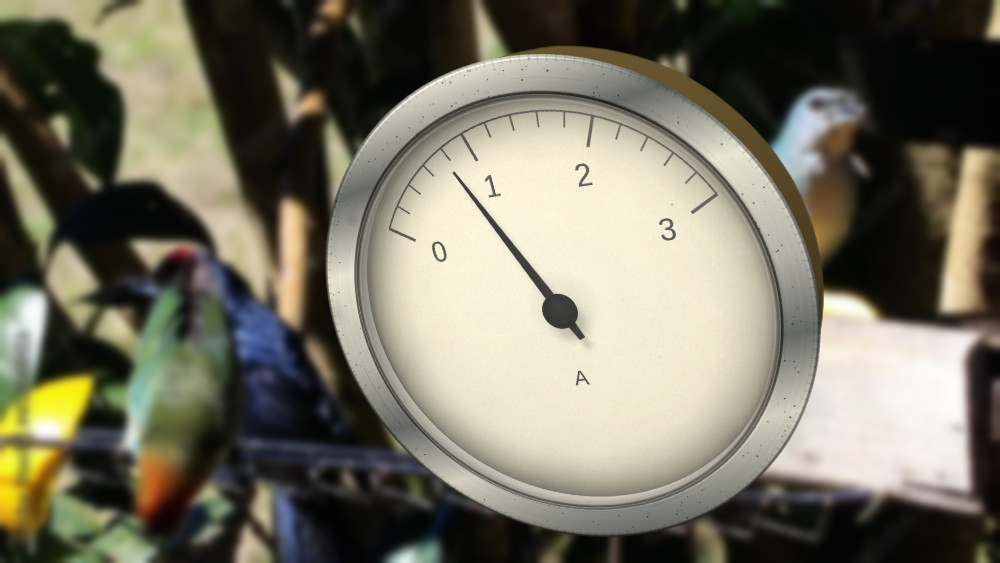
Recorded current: 0.8 A
